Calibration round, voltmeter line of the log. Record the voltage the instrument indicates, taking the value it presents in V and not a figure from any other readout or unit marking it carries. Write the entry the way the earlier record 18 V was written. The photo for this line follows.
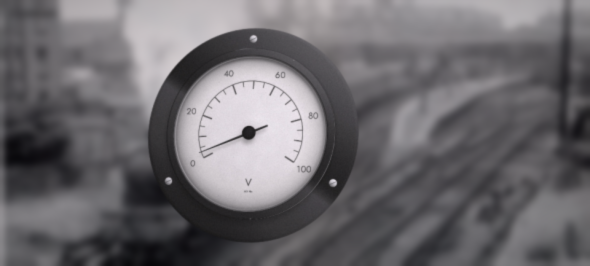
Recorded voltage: 2.5 V
